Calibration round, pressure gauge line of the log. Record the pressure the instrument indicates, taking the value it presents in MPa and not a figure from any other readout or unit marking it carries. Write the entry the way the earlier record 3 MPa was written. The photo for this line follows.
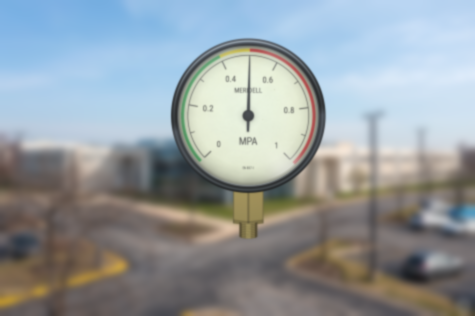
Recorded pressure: 0.5 MPa
